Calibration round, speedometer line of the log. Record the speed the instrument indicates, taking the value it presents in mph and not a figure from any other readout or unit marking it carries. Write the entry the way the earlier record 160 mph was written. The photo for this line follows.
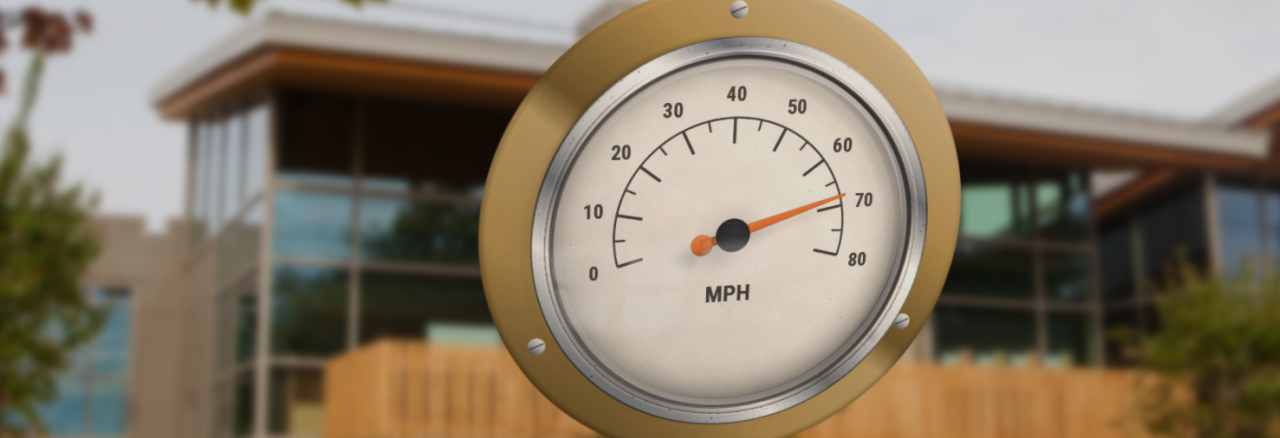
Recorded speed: 67.5 mph
